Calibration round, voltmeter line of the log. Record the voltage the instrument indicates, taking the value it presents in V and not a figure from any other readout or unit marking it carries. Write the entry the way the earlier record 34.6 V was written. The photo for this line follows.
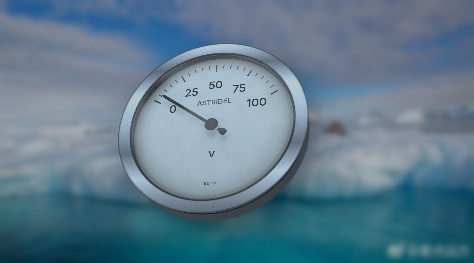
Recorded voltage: 5 V
